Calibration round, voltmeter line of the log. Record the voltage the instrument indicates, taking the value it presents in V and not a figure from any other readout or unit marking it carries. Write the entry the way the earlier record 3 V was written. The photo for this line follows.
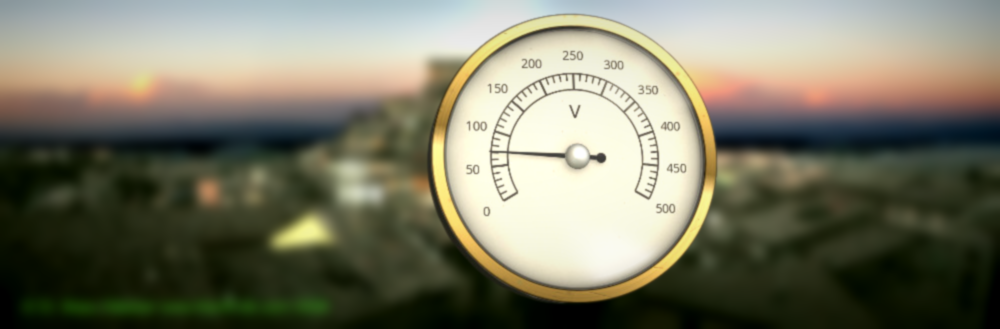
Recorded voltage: 70 V
